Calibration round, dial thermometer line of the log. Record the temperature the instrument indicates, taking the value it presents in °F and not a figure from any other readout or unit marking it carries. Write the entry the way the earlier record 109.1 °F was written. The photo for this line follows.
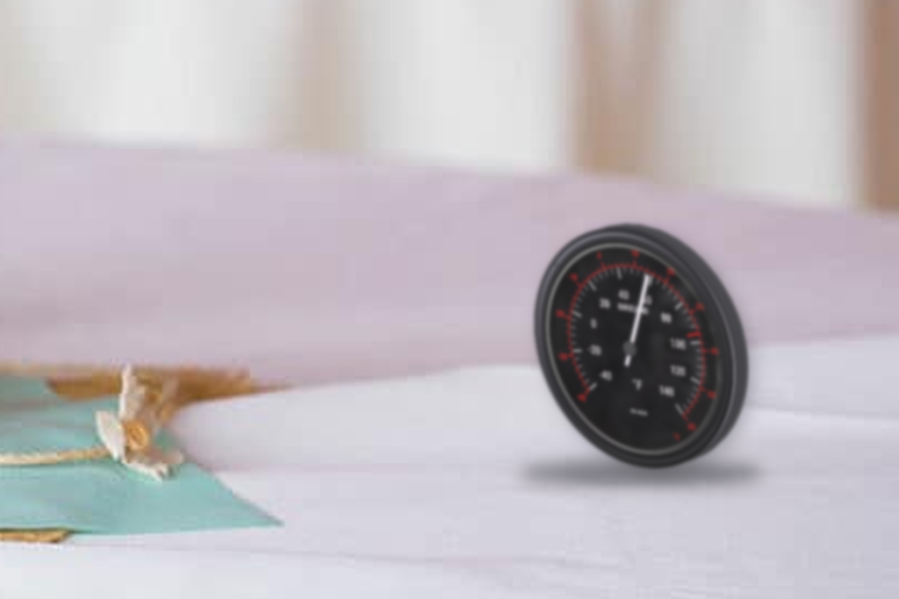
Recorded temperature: 60 °F
